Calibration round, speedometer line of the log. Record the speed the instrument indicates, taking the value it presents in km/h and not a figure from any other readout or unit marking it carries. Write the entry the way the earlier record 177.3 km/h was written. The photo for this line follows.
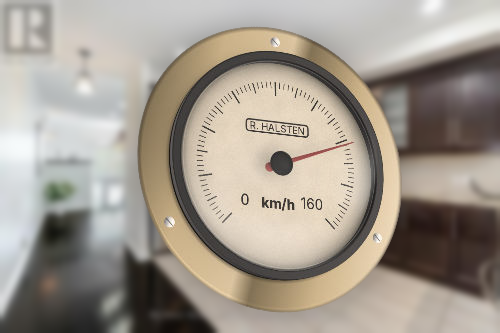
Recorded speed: 122 km/h
